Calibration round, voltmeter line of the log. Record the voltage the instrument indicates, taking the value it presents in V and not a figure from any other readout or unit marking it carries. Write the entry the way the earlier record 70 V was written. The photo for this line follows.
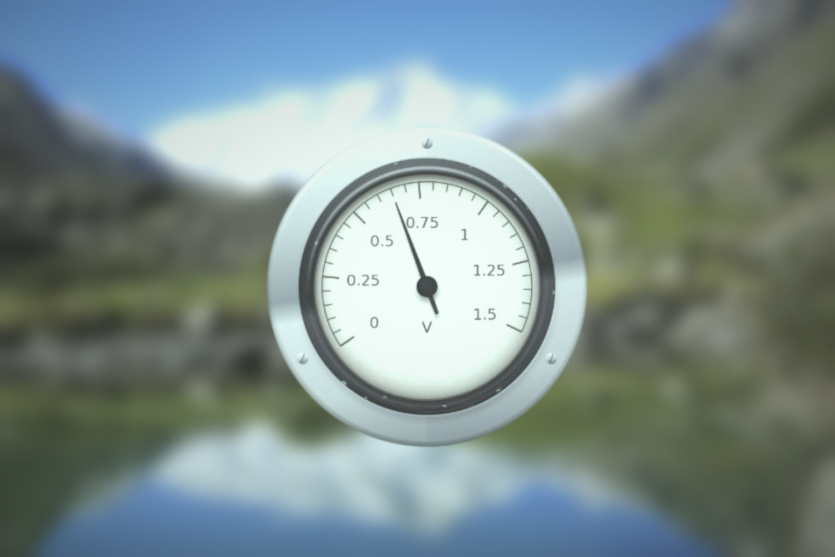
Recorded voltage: 0.65 V
